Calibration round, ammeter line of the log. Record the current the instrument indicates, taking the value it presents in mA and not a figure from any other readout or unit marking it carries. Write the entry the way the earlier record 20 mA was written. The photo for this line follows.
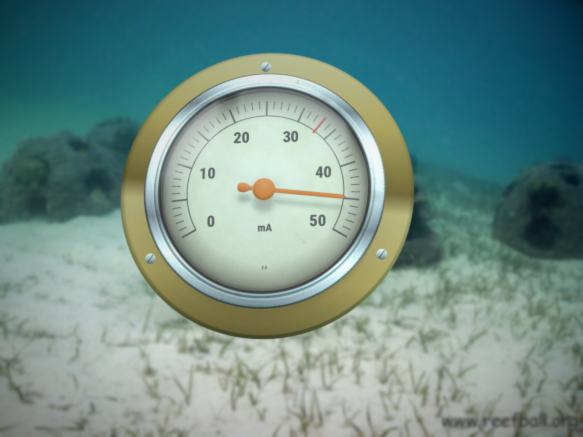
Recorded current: 45 mA
